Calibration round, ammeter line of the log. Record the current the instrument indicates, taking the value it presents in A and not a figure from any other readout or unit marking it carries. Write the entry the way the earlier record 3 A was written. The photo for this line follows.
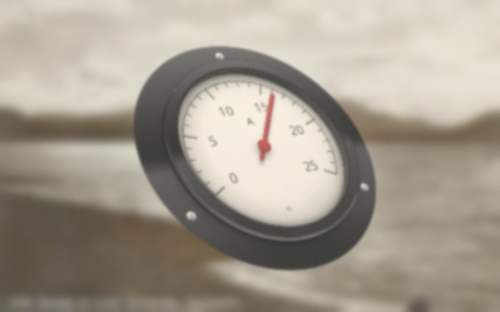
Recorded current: 16 A
